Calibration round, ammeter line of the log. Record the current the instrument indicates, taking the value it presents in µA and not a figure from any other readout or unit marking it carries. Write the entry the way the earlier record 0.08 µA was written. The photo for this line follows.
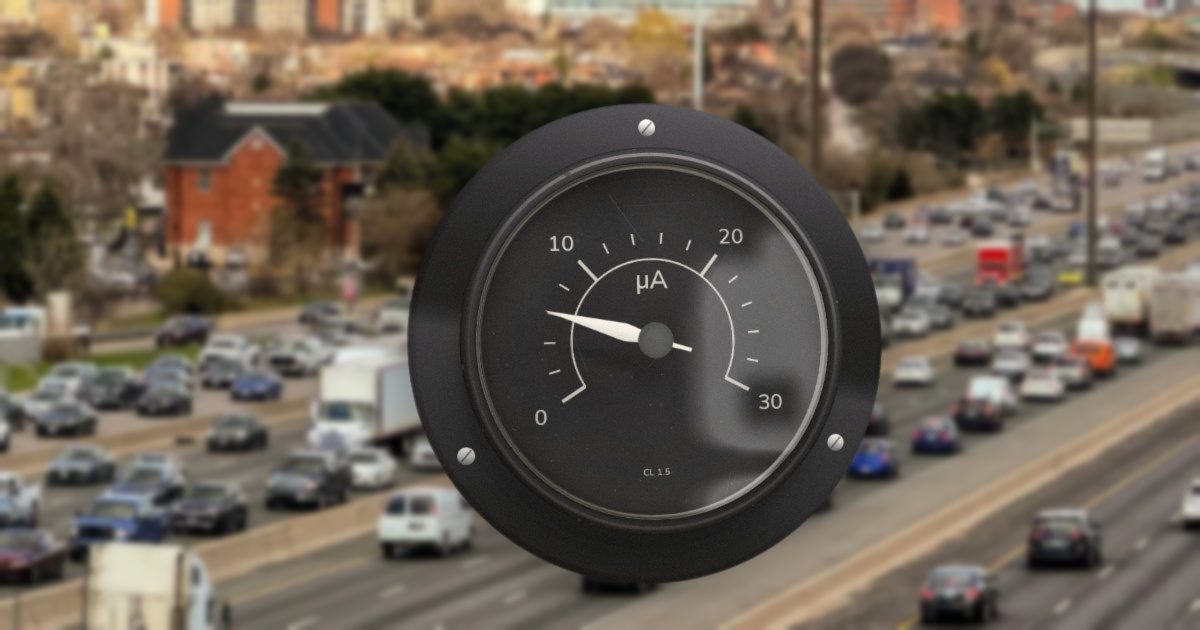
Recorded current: 6 µA
